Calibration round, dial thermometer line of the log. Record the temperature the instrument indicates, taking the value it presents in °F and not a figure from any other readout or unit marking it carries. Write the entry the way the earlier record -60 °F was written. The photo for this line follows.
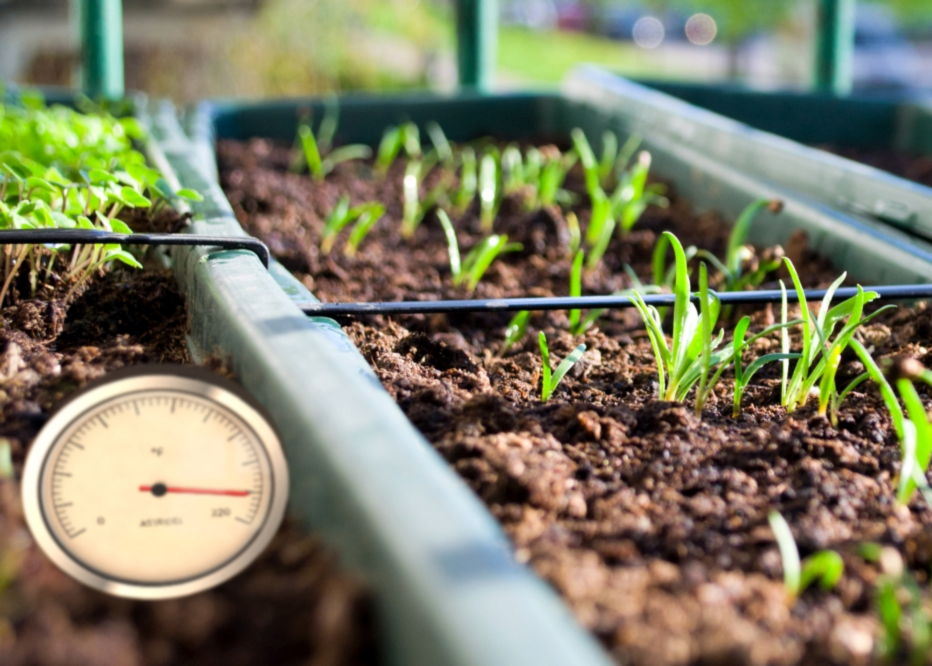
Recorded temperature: 200 °F
